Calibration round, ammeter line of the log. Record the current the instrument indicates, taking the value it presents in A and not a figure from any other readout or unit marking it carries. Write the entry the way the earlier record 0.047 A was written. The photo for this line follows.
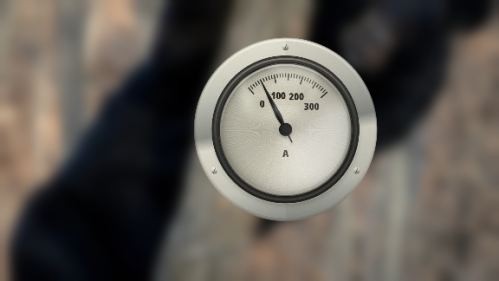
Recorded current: 50 A
